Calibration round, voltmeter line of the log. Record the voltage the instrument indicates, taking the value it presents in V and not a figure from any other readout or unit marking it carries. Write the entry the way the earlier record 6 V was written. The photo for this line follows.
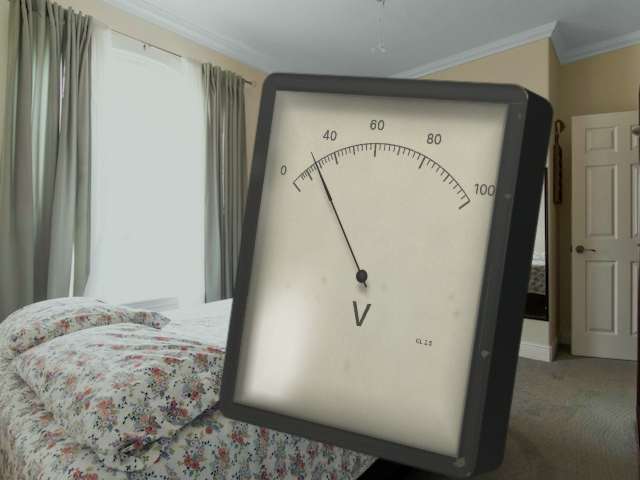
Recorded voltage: 30 V
